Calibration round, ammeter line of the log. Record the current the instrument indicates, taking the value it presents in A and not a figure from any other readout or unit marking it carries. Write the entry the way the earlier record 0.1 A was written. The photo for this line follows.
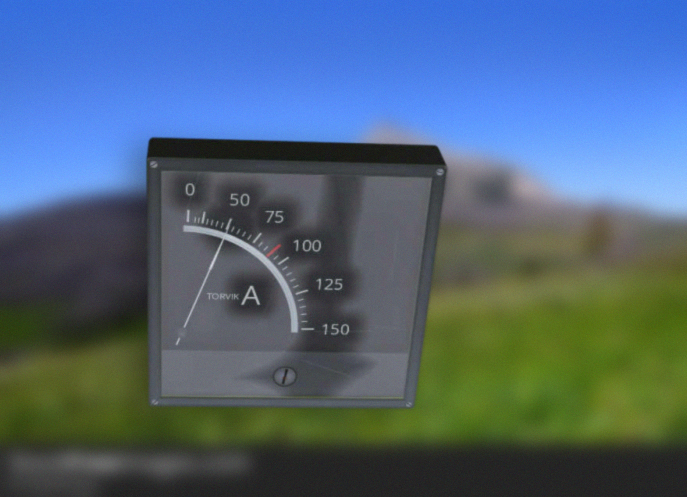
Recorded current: 50 A
